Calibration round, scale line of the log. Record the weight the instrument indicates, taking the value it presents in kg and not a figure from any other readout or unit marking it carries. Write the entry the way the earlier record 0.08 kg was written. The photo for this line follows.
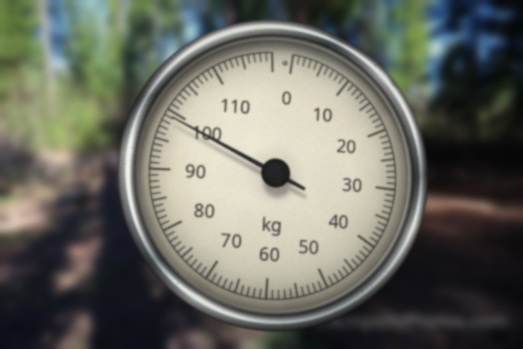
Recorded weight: 99 kg
